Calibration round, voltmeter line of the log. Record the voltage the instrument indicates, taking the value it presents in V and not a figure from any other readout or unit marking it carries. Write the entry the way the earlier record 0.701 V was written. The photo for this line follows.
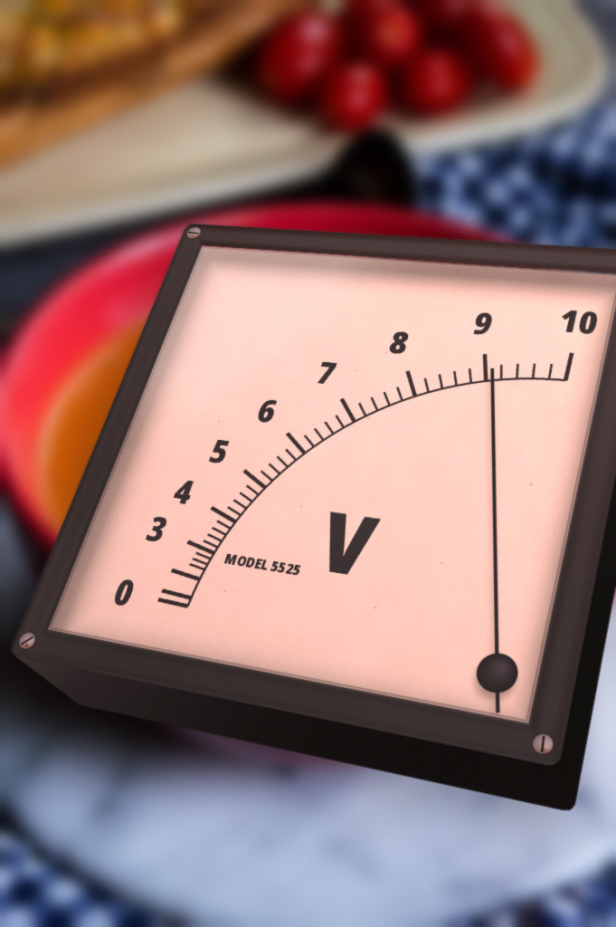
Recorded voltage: 9.1 V
